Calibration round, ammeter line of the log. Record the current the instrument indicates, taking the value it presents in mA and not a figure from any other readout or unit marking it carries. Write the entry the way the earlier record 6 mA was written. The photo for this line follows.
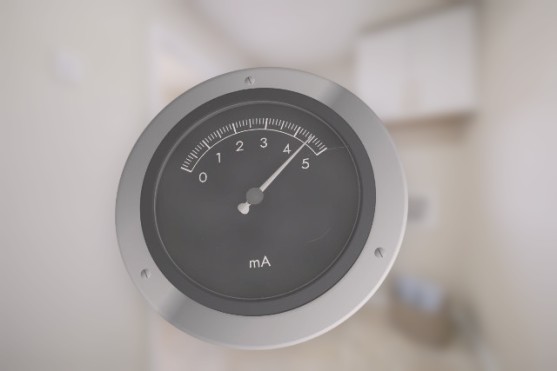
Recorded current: 4.5 mA
